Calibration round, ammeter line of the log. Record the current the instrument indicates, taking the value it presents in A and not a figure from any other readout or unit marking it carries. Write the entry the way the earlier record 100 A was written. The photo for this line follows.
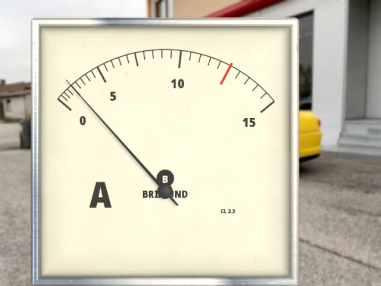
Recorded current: 2.5 A
